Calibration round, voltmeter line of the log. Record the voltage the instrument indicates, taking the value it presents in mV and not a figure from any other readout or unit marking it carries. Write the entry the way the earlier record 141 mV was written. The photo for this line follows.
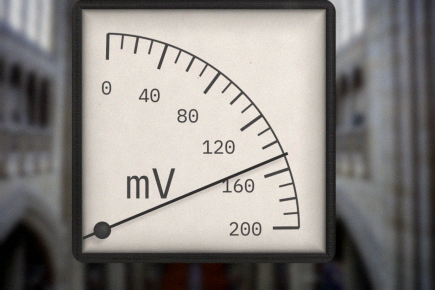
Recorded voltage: 150 mV
